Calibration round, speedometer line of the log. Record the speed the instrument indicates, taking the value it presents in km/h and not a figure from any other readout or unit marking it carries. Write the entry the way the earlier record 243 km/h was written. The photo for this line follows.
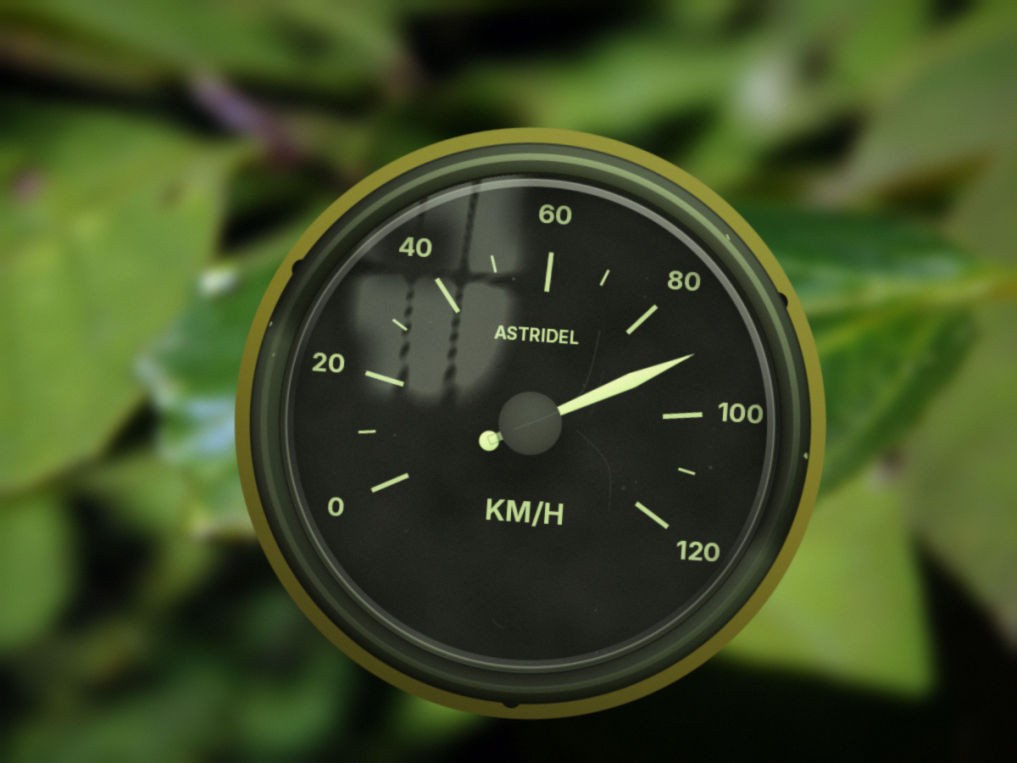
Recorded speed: 90 km/h
